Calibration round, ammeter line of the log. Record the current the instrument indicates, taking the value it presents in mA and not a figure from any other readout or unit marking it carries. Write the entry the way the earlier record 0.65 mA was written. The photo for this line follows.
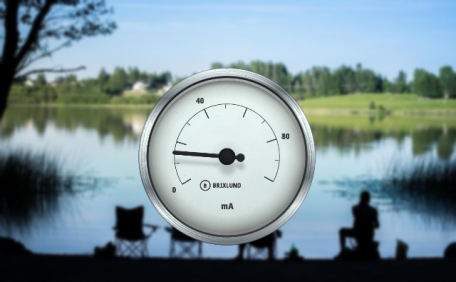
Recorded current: 15 mA
